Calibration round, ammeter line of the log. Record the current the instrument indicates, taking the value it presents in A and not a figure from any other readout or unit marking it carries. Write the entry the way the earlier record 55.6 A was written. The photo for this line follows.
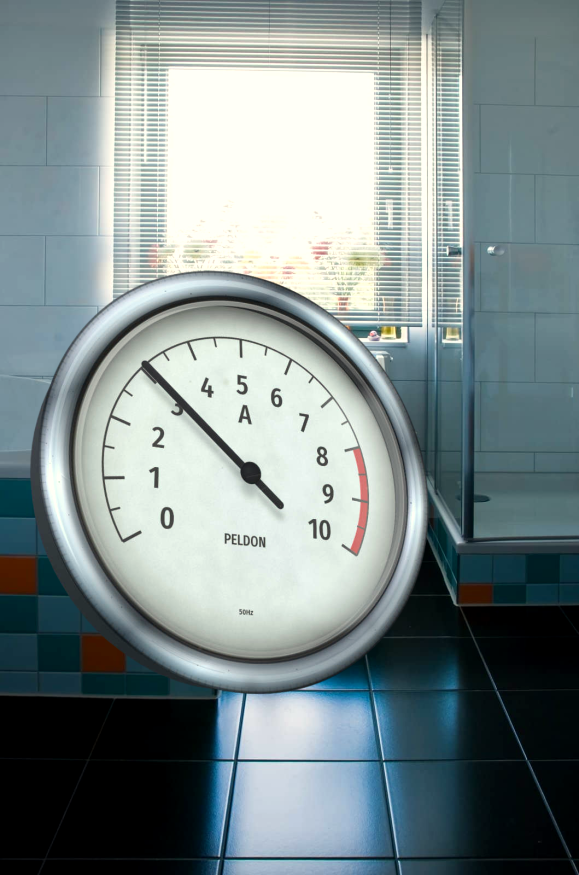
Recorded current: 3 A
